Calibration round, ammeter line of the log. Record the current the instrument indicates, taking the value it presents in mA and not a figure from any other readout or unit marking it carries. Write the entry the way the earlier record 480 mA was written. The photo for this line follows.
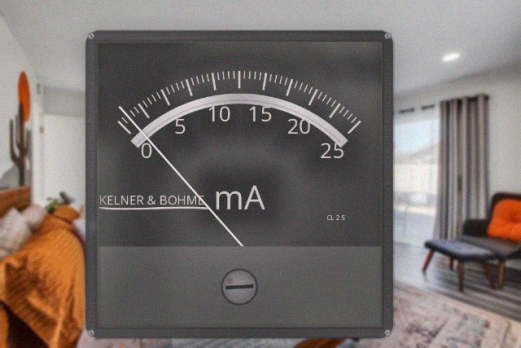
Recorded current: 1 mA
